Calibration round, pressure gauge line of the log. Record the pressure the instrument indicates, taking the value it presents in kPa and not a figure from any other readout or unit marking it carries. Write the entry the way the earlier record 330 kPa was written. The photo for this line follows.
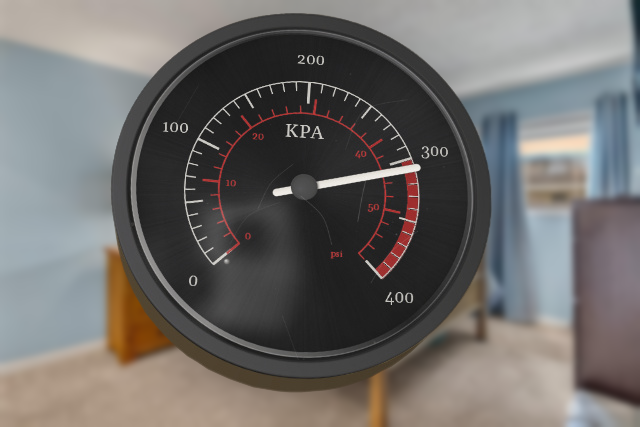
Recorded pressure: 310 kPa
